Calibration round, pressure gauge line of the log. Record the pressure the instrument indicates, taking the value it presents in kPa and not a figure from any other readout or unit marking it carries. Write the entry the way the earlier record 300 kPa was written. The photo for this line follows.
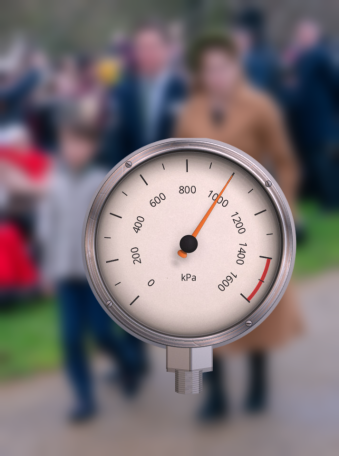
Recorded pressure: 1000 kPa
